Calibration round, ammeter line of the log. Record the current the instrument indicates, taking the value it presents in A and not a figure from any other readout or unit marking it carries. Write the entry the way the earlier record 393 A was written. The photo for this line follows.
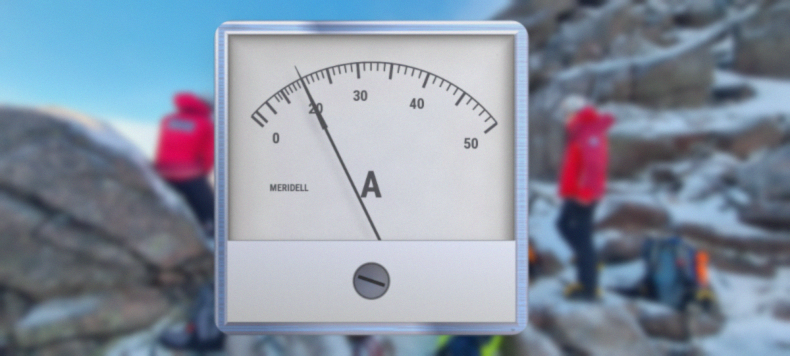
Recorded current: 20 A
